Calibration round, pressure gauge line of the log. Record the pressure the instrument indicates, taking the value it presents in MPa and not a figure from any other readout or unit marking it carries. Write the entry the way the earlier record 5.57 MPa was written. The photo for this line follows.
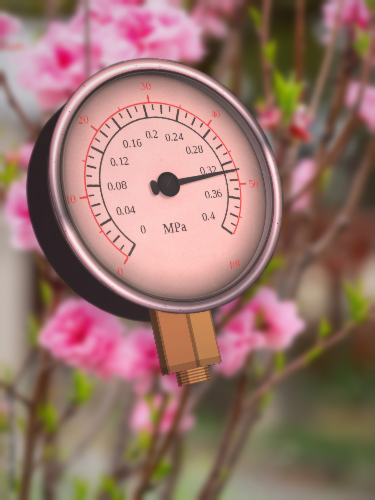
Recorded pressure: 0.33 MPa
